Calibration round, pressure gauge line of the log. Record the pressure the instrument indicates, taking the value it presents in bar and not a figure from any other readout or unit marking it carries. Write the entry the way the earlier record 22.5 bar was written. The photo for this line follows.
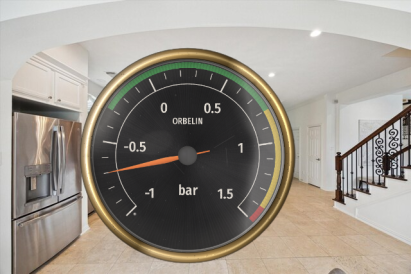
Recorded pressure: -0.7 bar
